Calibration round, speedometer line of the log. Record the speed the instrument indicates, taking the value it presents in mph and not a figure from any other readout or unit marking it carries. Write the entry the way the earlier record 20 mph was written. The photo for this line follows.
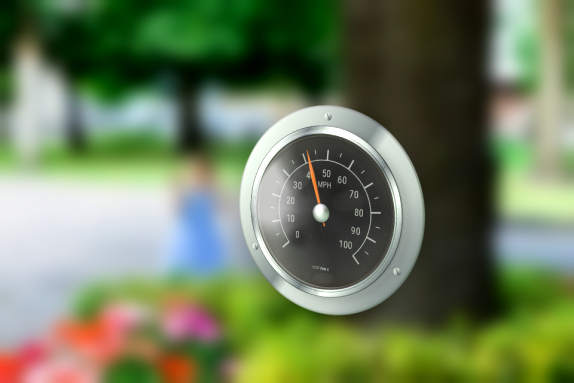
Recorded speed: 42.5 mph
